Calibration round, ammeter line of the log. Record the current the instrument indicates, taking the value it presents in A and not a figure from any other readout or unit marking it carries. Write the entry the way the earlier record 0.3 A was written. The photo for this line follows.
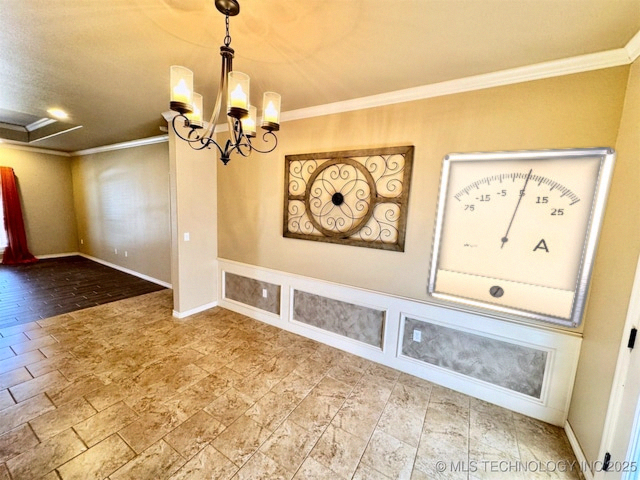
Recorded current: 5 A
